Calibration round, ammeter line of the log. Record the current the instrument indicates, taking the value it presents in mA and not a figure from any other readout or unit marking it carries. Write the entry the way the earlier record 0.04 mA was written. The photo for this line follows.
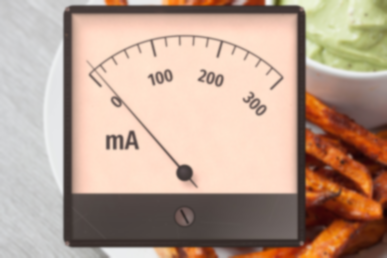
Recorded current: 10 mA
